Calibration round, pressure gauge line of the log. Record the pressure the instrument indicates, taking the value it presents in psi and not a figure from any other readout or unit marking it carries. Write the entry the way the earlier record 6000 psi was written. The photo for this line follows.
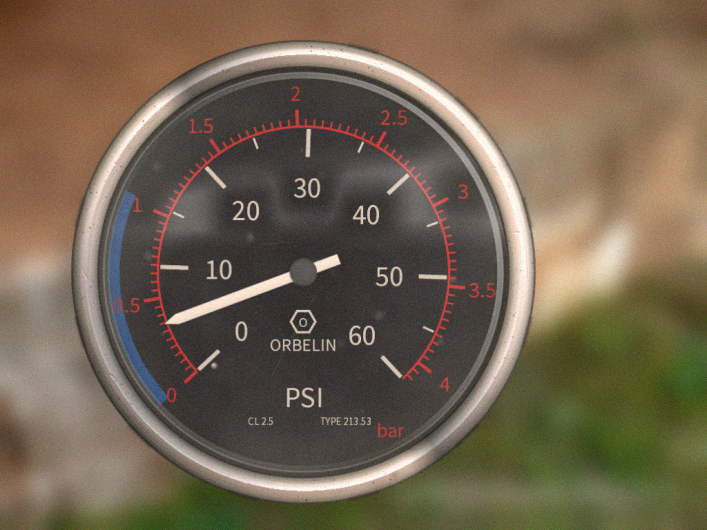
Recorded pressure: 5 psi
